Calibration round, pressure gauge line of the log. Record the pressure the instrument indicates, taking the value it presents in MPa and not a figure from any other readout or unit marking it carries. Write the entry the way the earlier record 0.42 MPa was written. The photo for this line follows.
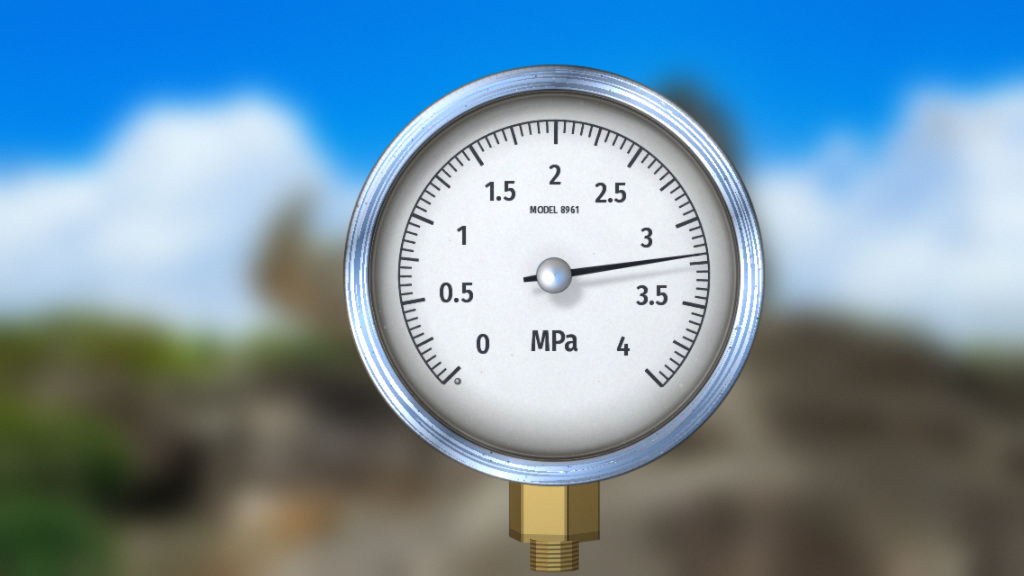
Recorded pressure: 3.2 MPa
